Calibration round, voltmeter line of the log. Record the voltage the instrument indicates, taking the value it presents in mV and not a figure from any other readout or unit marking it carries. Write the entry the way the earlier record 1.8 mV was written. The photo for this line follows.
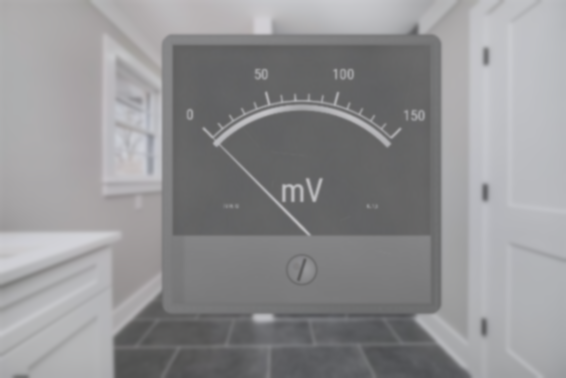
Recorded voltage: 0 mV
